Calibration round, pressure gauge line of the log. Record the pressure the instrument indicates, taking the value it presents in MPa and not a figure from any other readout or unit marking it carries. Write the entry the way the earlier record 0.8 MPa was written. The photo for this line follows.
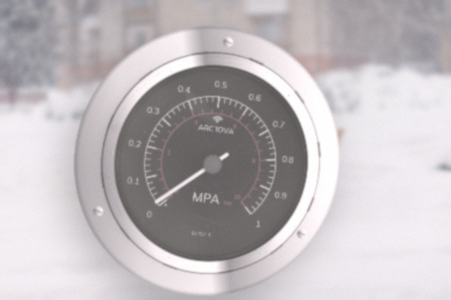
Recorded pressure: 0.02 MPa
